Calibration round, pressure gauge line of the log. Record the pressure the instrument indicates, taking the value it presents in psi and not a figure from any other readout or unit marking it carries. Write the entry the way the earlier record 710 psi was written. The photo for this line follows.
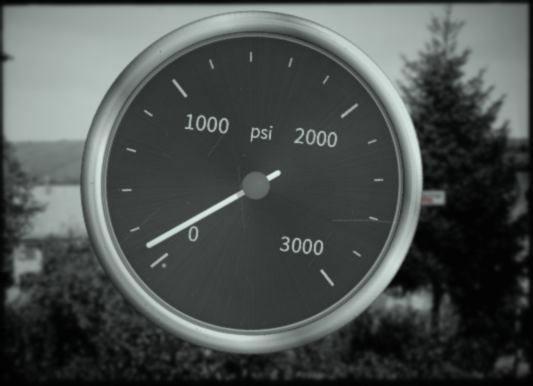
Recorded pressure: 100 psi
